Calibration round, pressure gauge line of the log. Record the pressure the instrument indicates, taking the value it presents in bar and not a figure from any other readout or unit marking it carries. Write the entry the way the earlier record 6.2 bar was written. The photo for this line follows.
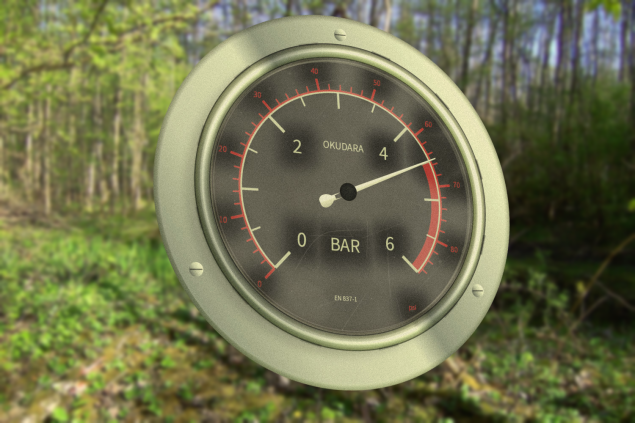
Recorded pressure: 4.5 bar
